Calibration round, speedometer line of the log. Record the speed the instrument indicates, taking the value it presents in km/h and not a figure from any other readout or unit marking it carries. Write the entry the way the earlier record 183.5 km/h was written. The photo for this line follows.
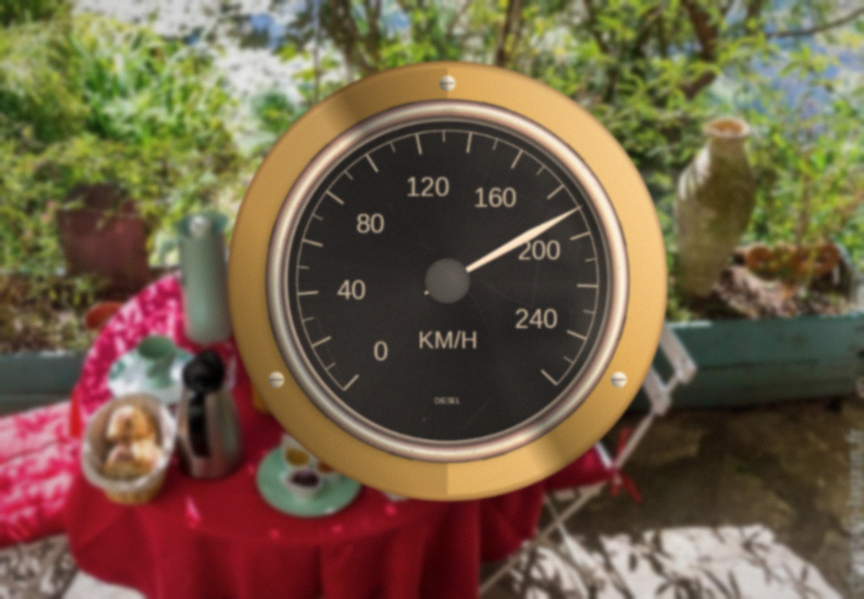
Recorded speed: 190 km/h
